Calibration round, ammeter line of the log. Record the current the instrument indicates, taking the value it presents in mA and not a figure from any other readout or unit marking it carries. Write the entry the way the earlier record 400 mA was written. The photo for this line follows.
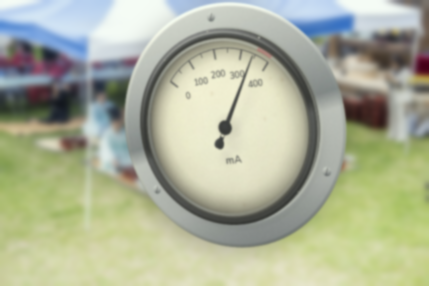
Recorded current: 350 mA
